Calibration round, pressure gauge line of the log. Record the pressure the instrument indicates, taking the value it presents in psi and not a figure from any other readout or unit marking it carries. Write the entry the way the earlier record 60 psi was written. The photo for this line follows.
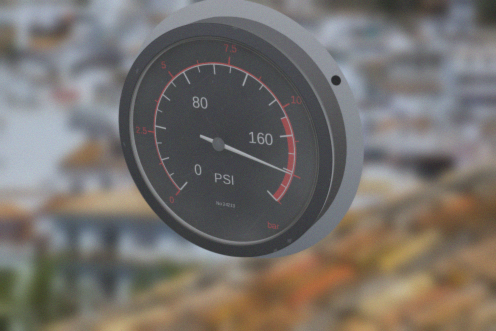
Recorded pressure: 180 psi
